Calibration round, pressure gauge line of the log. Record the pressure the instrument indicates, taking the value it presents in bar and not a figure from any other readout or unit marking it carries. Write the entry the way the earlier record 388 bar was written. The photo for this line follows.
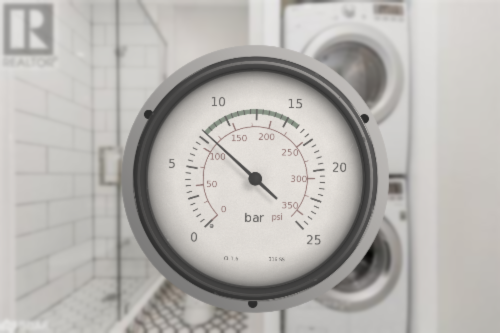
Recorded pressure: 8 bar
